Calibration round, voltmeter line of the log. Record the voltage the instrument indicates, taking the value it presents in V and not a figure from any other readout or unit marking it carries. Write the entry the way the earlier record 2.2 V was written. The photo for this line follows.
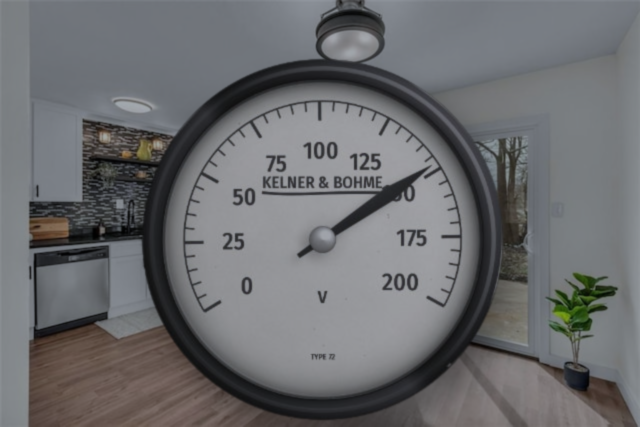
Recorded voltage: 147.5 V
